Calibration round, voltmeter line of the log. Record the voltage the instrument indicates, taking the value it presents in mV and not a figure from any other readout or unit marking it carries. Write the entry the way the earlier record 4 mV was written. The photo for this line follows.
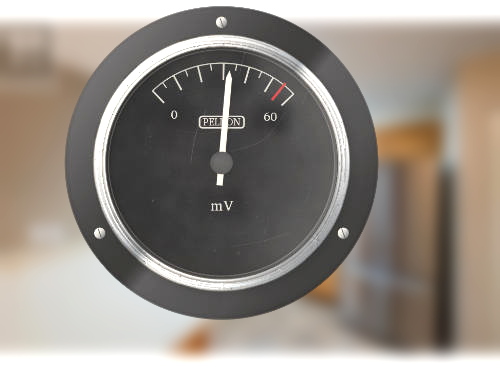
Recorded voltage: 32.5 mV
